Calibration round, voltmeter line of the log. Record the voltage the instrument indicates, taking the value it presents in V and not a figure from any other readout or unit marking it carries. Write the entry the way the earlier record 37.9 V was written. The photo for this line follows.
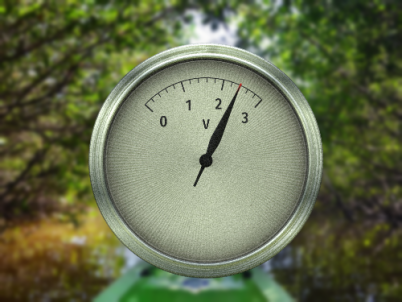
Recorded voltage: 2.4 V
